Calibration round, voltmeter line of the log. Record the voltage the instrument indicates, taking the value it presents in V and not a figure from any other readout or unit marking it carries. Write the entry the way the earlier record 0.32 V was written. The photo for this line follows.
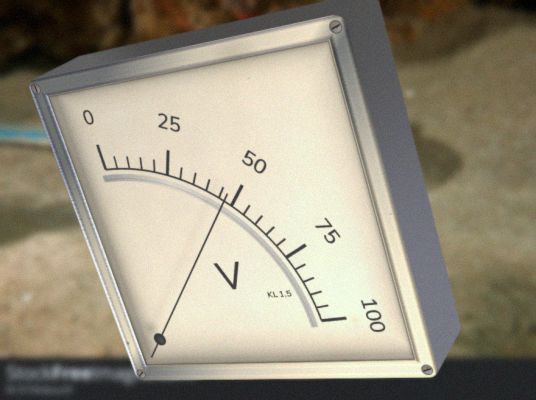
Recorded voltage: 47.5 V
